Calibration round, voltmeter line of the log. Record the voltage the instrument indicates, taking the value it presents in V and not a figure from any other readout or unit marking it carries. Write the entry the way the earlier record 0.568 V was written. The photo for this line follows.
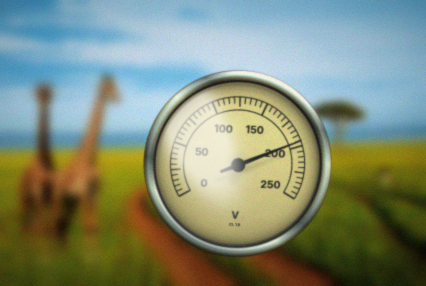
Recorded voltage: 195 V
